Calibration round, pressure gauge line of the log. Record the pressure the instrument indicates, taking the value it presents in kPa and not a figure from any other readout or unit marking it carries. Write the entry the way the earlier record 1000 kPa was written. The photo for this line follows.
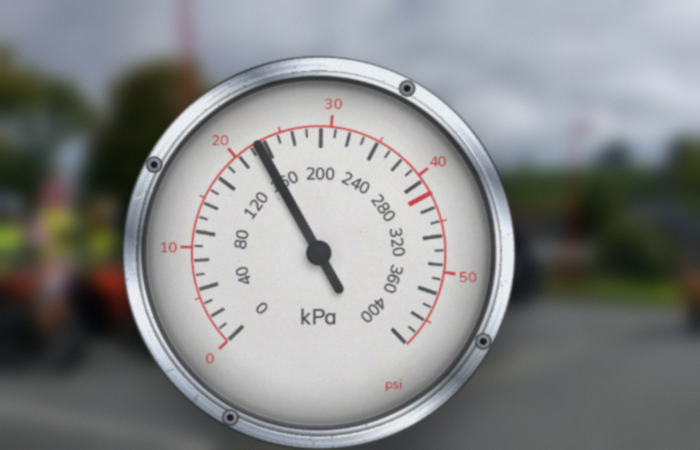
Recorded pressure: 155 kPa
